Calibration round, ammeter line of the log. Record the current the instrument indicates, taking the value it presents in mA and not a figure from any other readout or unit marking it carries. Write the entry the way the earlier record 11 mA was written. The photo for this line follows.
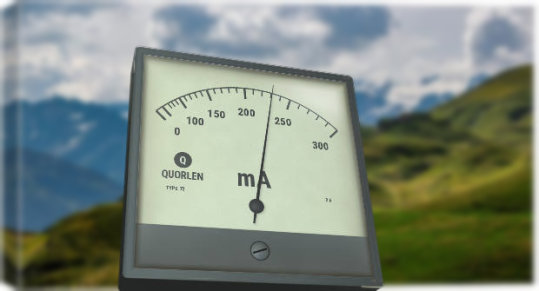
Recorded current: 230 mA
